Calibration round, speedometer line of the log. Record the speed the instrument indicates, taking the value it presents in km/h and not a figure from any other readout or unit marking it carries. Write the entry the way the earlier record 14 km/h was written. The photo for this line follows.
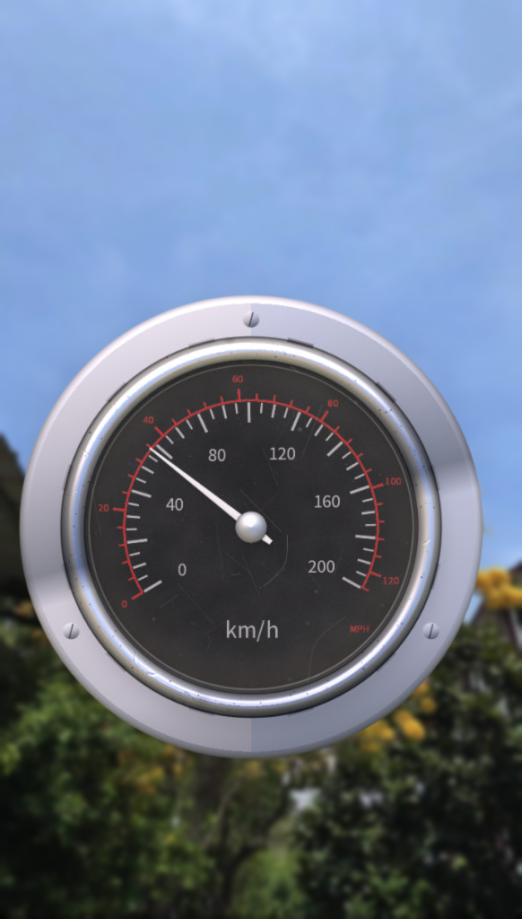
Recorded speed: 57.5 km/h
